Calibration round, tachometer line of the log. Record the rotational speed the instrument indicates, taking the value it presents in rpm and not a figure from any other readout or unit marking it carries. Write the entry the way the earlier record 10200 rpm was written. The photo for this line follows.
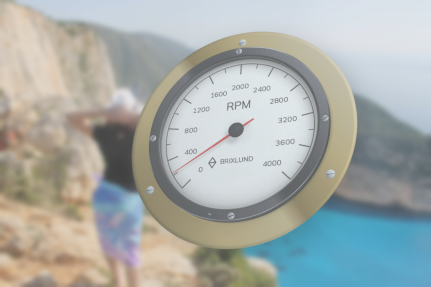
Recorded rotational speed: 200 rpm
